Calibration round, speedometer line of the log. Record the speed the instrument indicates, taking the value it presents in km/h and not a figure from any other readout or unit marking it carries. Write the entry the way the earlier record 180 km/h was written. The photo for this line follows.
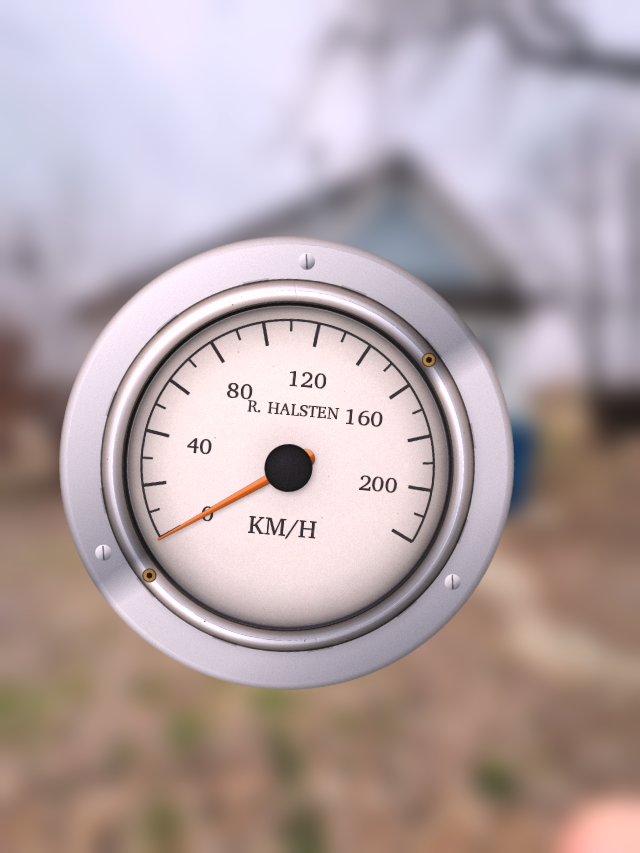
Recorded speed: 0 km/h
